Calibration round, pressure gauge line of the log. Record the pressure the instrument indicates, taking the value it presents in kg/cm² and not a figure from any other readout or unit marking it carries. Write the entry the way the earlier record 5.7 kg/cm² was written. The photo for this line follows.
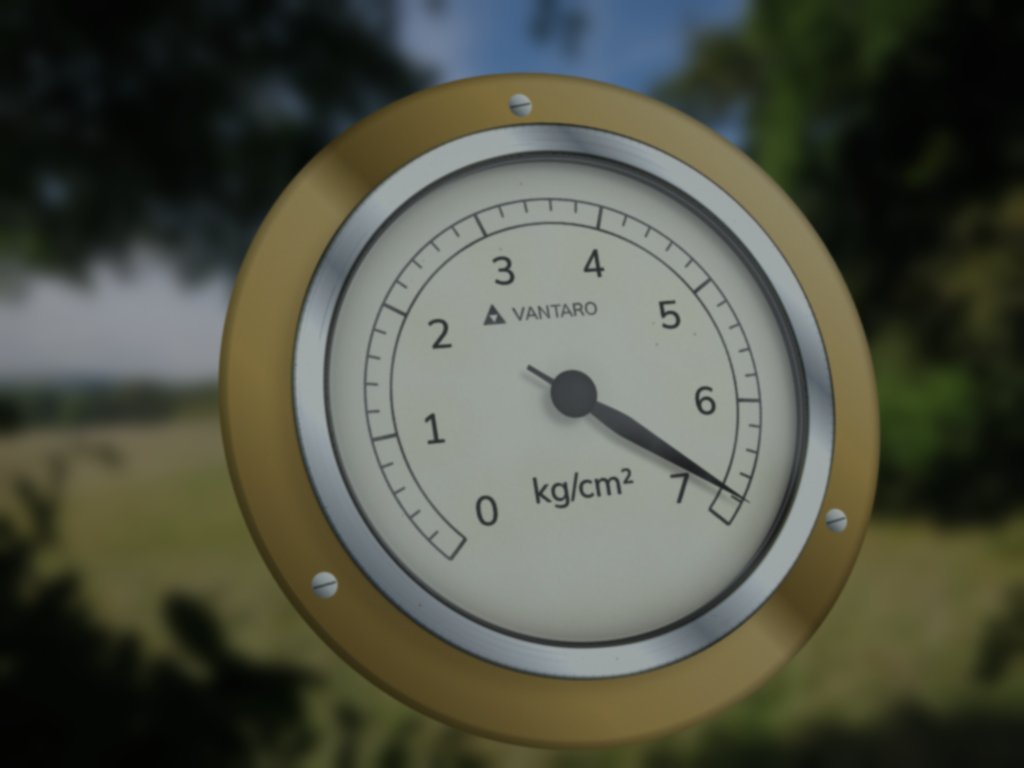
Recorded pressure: 6.8 kg/cm²
